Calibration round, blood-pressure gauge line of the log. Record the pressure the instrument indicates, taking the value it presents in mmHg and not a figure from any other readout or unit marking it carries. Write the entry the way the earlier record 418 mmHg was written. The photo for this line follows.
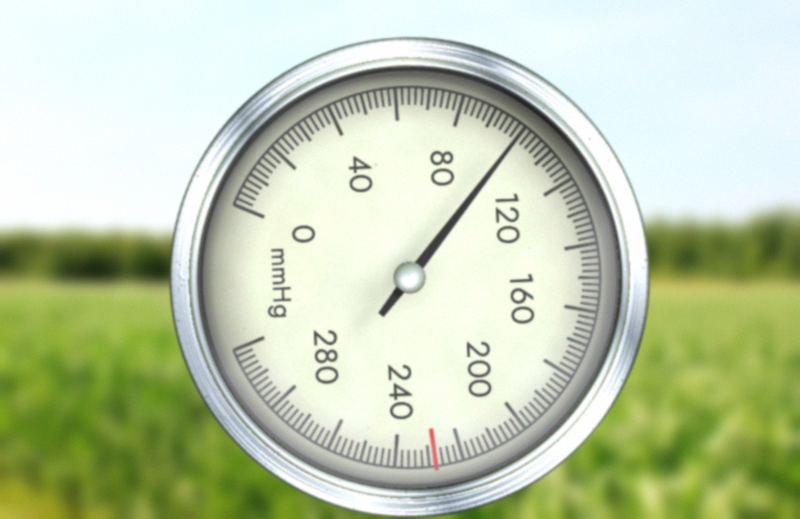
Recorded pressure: 100 mmHg
